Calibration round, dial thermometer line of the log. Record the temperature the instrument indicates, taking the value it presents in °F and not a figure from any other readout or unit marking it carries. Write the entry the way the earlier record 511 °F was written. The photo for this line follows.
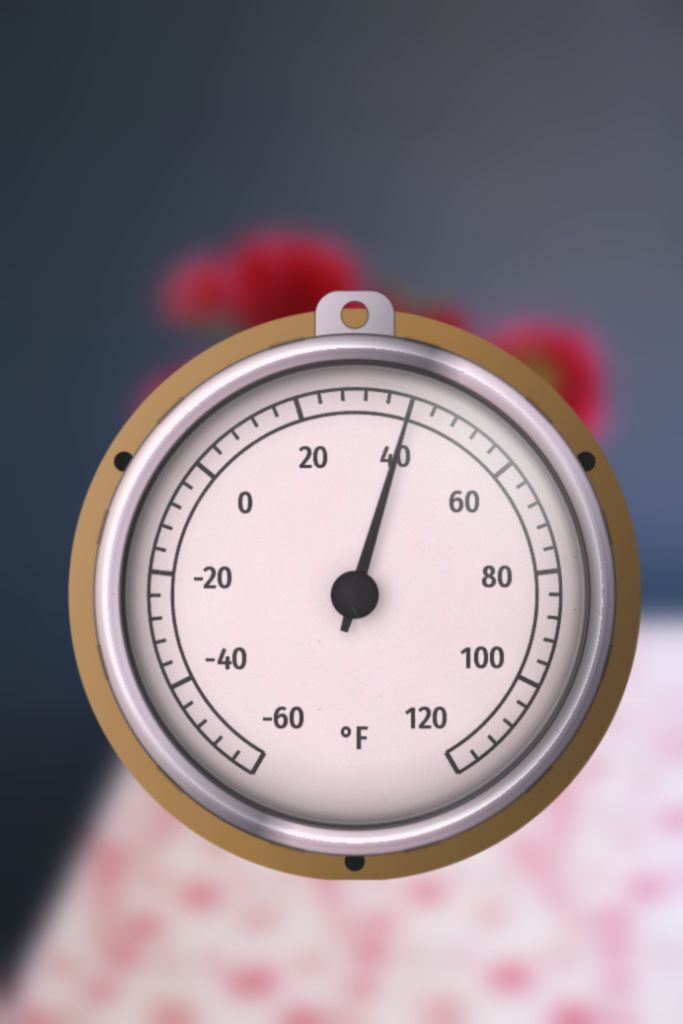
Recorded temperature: 40 °F
